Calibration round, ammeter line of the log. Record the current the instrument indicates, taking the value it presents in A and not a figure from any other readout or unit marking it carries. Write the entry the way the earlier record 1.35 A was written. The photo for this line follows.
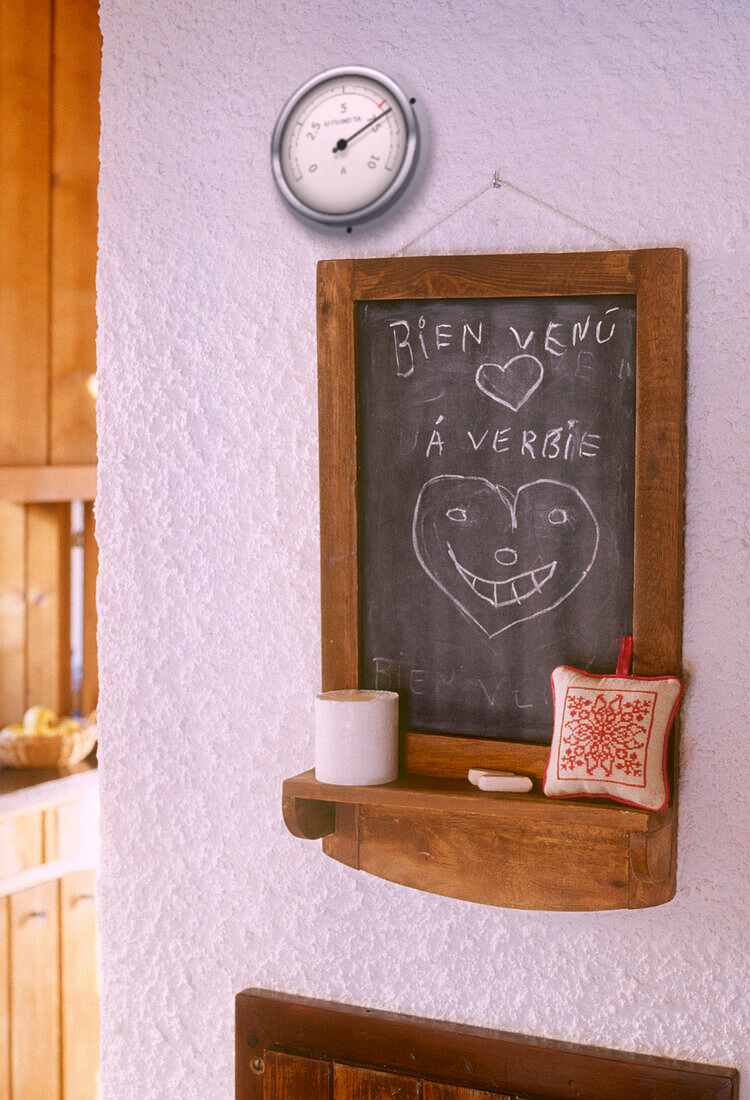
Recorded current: 7.5 A
